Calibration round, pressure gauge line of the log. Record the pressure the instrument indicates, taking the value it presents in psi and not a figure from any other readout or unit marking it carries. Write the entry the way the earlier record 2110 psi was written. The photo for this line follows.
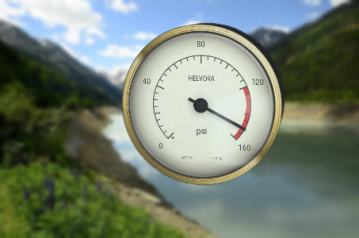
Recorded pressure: 150 psi
